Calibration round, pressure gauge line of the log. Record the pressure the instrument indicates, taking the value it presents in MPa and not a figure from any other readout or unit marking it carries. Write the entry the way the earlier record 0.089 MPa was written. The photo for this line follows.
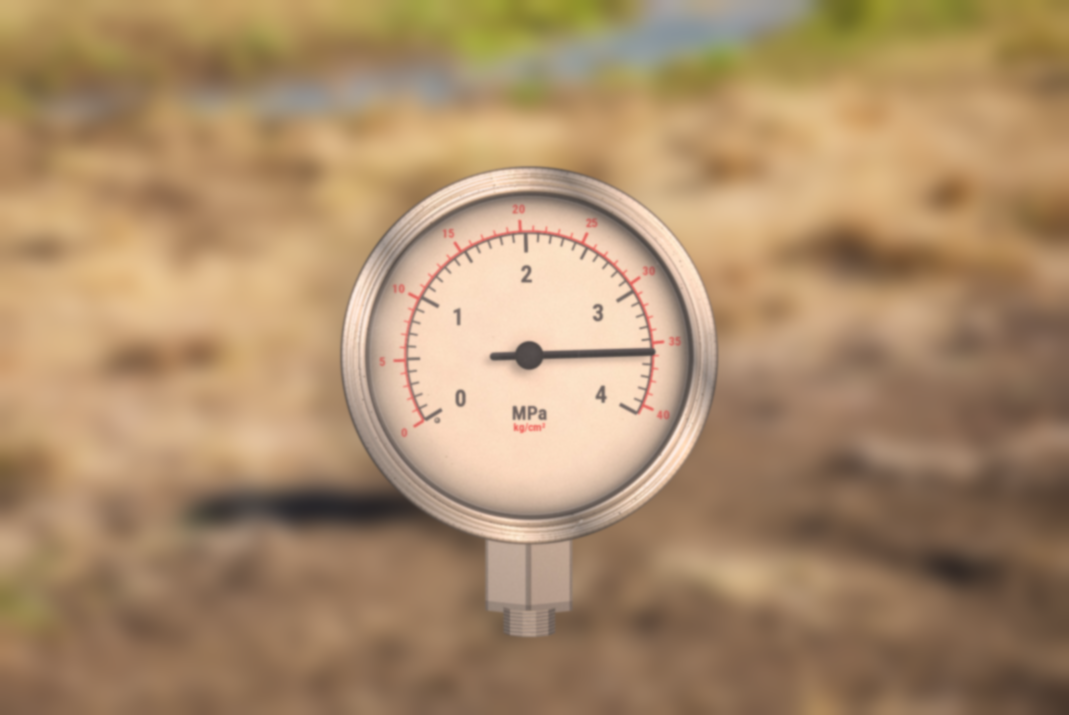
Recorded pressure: 3.5 MPa
